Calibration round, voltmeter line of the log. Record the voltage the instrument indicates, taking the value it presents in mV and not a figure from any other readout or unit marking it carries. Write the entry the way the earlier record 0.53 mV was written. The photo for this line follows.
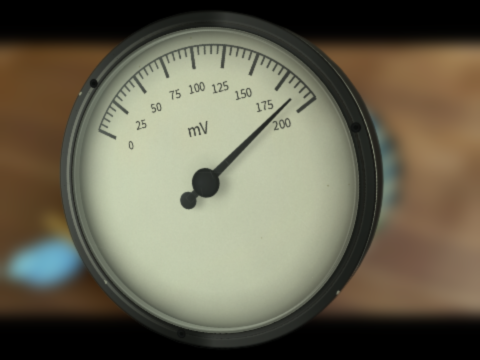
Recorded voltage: 190 mV
